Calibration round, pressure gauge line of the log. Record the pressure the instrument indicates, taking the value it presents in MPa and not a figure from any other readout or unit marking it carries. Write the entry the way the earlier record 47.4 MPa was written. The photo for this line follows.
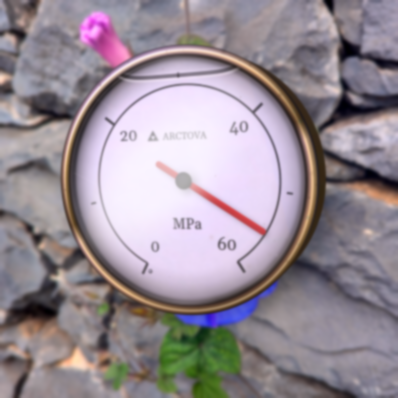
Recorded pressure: 55 MPa
